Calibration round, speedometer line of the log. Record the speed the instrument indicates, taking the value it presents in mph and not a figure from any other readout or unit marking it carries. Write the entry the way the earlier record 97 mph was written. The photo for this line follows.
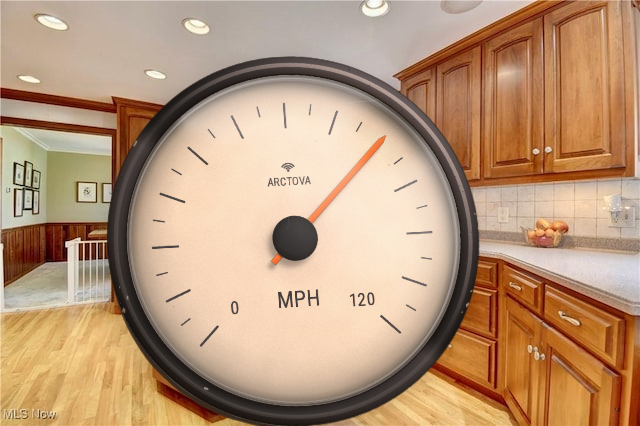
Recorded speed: 80 mph
